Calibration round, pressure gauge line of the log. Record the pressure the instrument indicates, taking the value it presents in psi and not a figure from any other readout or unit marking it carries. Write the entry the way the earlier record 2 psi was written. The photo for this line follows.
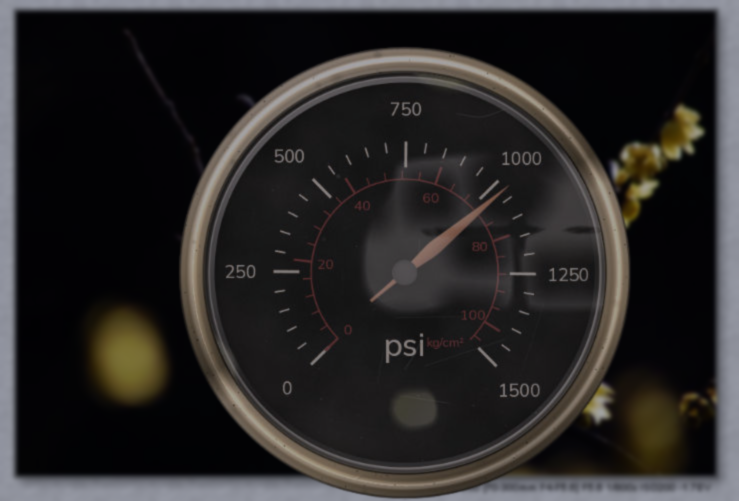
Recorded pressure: 1025 psi
